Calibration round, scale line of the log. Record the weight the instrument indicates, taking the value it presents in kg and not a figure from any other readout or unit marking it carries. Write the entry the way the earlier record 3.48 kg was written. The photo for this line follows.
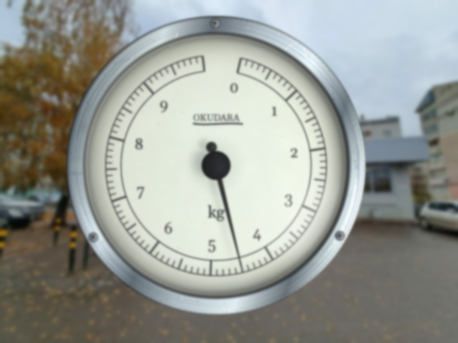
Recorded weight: 4.5 kg
